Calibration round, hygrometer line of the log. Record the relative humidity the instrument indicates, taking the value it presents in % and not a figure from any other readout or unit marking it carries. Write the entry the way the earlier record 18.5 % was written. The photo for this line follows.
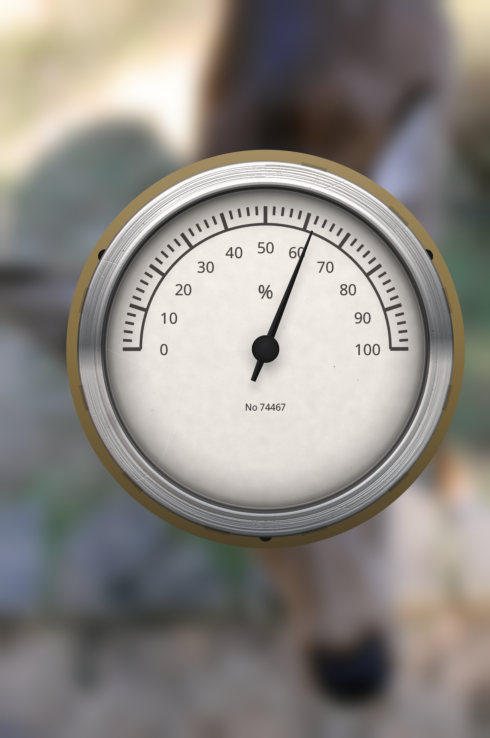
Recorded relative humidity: 62 %
